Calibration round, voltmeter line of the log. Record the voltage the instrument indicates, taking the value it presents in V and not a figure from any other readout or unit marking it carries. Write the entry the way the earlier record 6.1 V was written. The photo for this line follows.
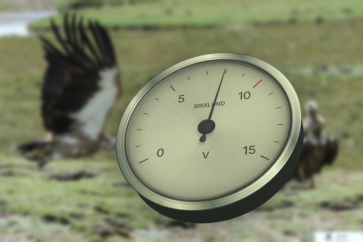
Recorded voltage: 8 V
